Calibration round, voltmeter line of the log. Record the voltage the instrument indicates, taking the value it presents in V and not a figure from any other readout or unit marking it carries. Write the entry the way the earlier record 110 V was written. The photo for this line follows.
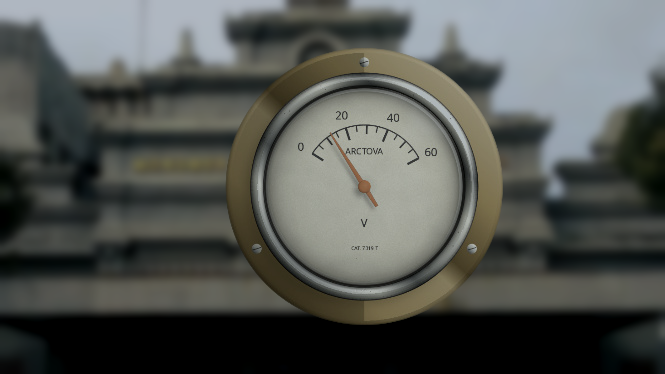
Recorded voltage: 12.5 V
